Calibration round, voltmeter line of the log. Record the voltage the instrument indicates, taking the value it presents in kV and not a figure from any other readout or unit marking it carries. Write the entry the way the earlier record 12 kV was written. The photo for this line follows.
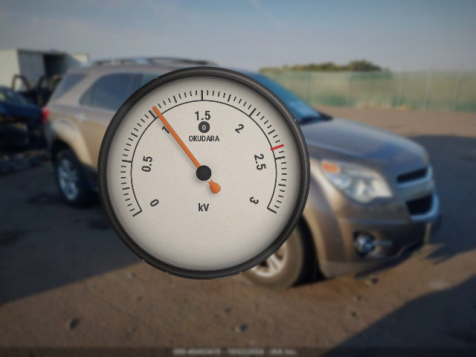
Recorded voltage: 1.05 kV
